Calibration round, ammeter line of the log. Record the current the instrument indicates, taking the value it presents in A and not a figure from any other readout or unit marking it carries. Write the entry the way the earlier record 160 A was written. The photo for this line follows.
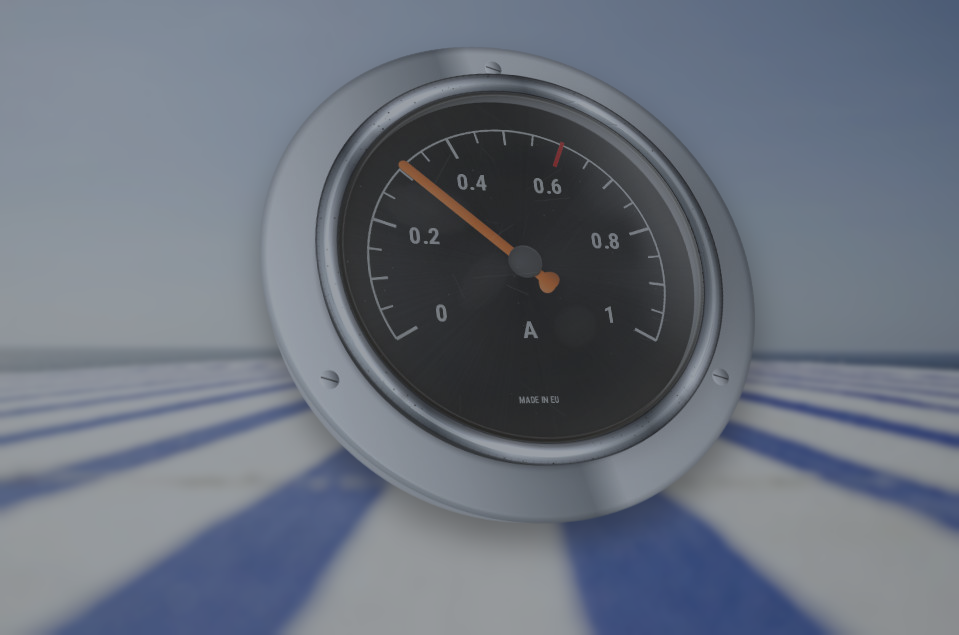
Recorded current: 0.3 A
